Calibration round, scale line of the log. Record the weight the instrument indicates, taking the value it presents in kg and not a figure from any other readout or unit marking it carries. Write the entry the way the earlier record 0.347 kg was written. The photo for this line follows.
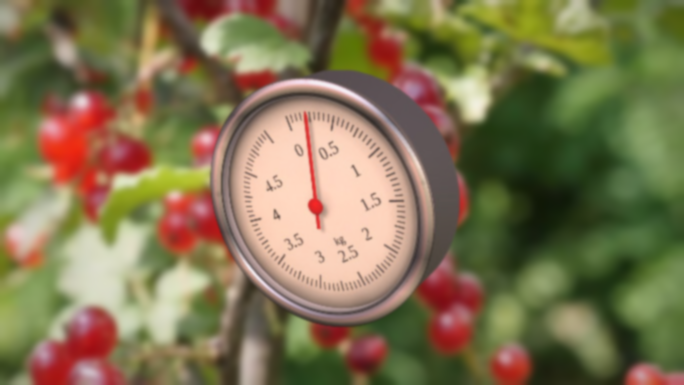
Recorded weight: 0.25 kg
